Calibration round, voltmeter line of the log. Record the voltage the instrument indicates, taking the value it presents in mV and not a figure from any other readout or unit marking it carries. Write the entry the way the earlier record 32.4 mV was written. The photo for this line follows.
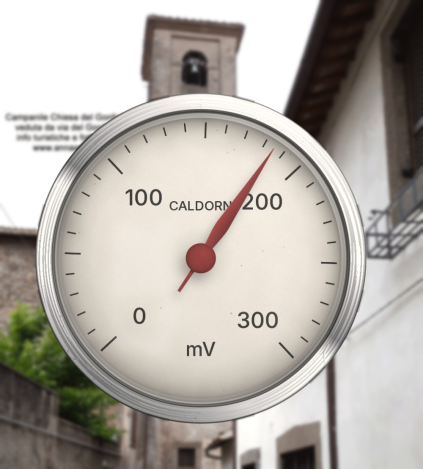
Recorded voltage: 185 mV
